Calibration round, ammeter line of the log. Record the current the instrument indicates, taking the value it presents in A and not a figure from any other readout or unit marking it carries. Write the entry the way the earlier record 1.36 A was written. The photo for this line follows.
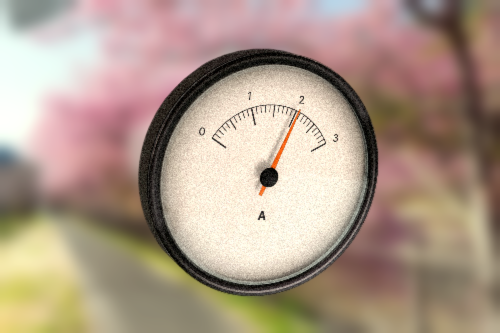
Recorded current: 2 A
